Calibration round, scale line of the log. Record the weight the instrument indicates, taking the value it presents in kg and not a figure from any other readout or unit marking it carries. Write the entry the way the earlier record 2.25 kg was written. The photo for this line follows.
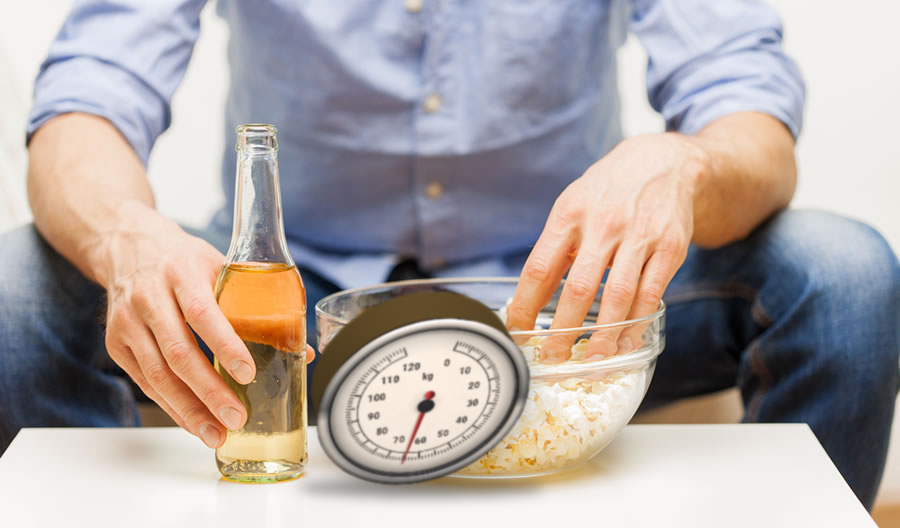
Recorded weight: 65 kg
